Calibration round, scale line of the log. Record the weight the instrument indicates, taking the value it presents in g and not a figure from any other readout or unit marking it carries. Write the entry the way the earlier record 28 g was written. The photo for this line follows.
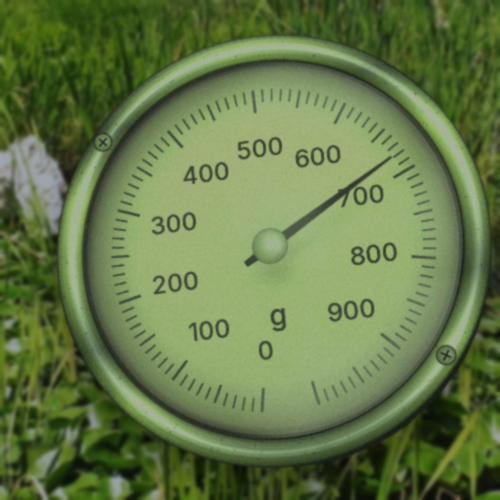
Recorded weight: 680 g
